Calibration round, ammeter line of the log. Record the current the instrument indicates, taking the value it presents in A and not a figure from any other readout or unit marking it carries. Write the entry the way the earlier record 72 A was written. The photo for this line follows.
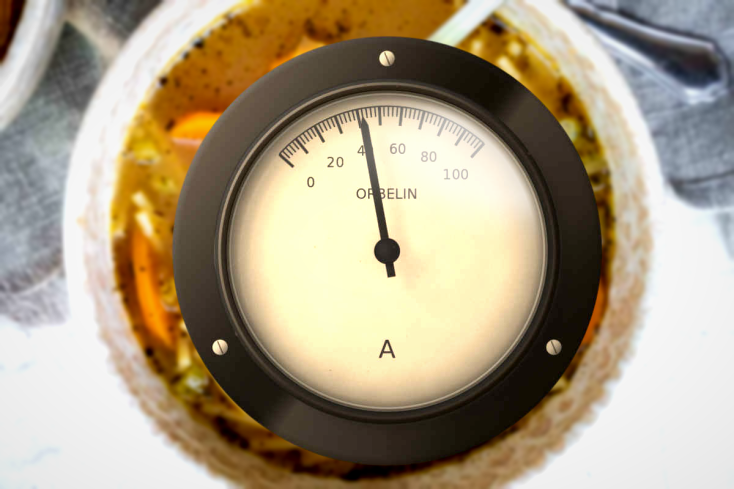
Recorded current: 42 A
